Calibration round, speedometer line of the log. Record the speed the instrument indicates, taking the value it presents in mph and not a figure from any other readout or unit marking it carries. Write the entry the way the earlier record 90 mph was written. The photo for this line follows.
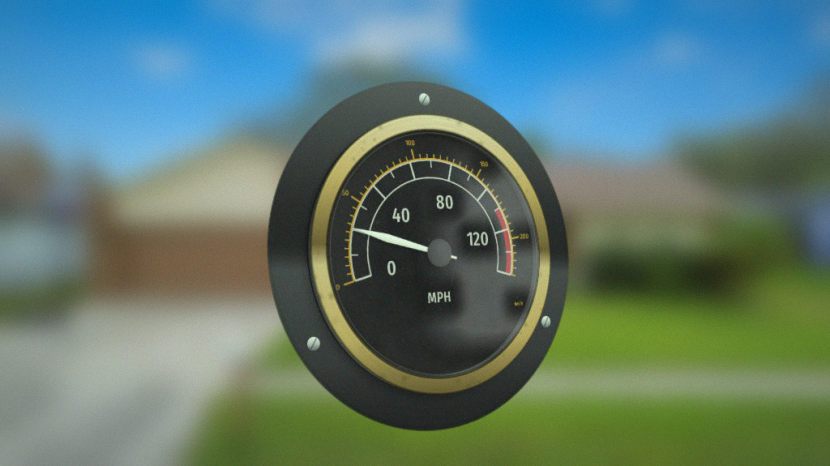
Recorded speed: 20 mph
